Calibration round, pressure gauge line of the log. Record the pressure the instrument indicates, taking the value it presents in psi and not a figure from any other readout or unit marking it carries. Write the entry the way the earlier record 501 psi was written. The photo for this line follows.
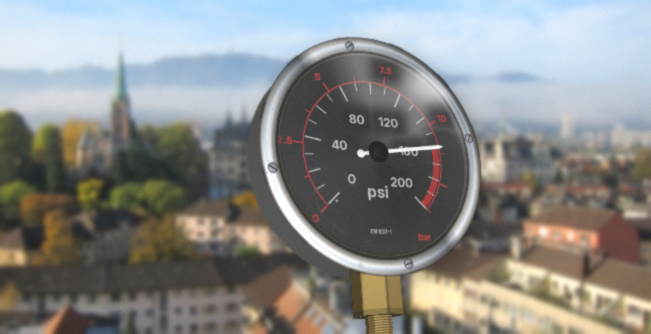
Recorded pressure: 160 psi
